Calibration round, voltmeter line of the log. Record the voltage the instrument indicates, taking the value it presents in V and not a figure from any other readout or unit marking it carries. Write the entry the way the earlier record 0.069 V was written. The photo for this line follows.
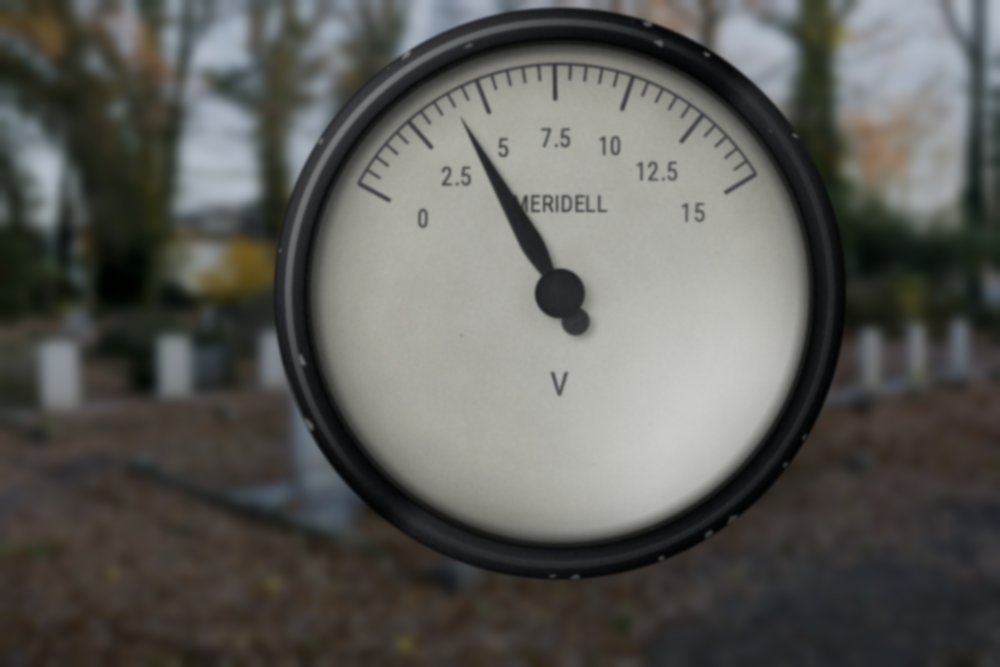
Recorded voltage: 4 V
